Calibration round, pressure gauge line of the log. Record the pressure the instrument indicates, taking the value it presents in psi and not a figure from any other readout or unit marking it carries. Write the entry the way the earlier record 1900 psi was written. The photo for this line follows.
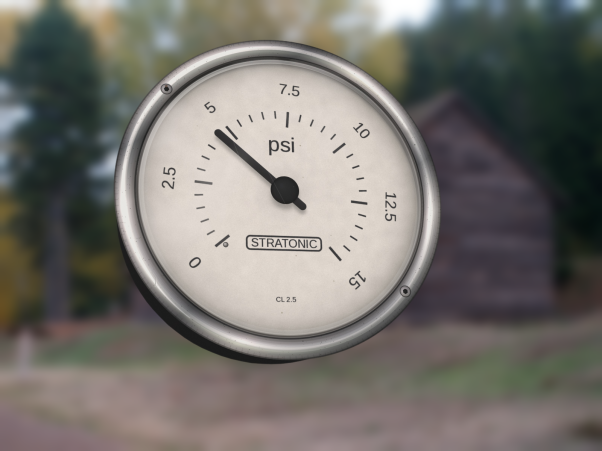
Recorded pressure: 4.5 psi
